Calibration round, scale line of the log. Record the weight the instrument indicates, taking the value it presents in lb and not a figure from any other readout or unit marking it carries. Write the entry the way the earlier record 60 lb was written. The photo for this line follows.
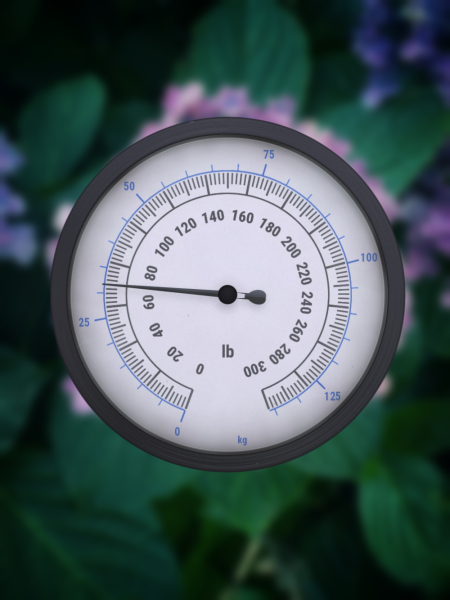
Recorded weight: 70 lb
